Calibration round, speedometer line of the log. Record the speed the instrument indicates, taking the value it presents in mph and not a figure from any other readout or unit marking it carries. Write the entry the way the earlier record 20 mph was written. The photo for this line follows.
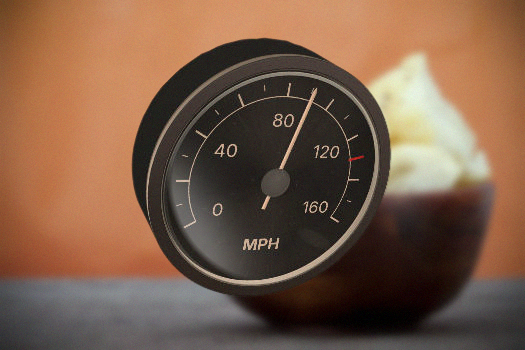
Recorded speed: 90 mph
